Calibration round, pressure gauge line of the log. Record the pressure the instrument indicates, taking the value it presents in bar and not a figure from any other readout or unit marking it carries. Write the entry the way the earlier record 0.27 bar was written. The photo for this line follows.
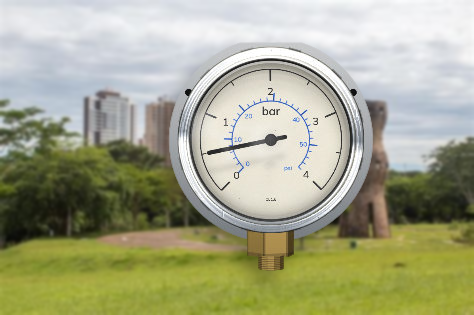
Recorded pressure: 0.5 bar
